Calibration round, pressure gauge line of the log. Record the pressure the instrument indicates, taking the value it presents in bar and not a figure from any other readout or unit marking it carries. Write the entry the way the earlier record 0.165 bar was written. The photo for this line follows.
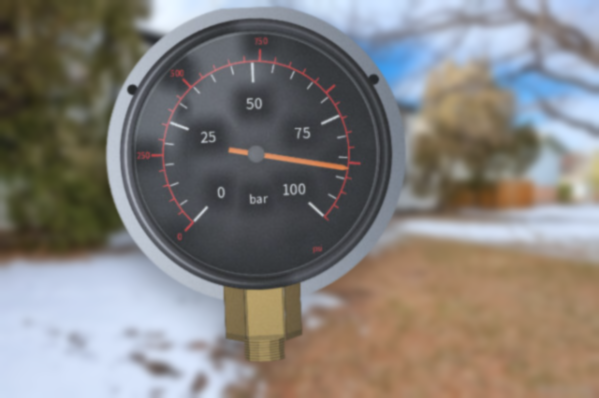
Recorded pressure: 87.5 bar
